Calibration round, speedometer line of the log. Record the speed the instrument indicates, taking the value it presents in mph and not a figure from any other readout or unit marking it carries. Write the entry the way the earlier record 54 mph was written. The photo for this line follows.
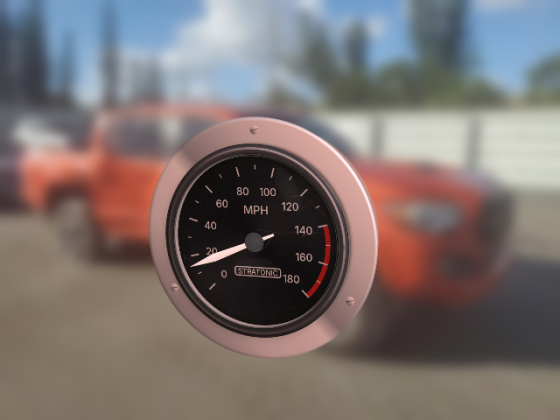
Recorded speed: 15 mph
